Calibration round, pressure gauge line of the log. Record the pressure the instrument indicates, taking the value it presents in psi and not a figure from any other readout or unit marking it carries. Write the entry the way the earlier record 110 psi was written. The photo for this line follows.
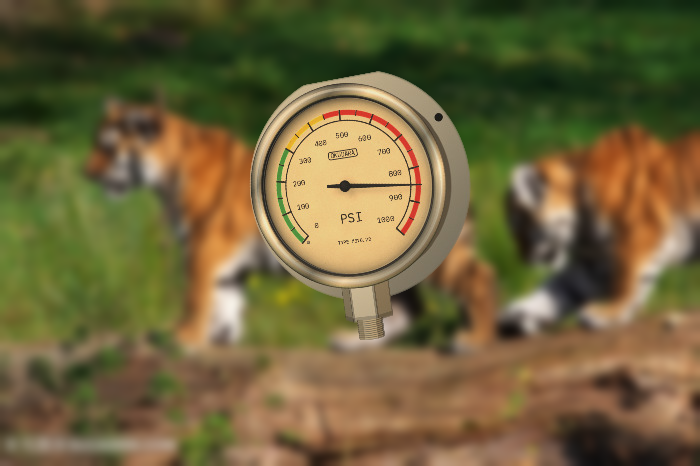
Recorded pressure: 850 psi
